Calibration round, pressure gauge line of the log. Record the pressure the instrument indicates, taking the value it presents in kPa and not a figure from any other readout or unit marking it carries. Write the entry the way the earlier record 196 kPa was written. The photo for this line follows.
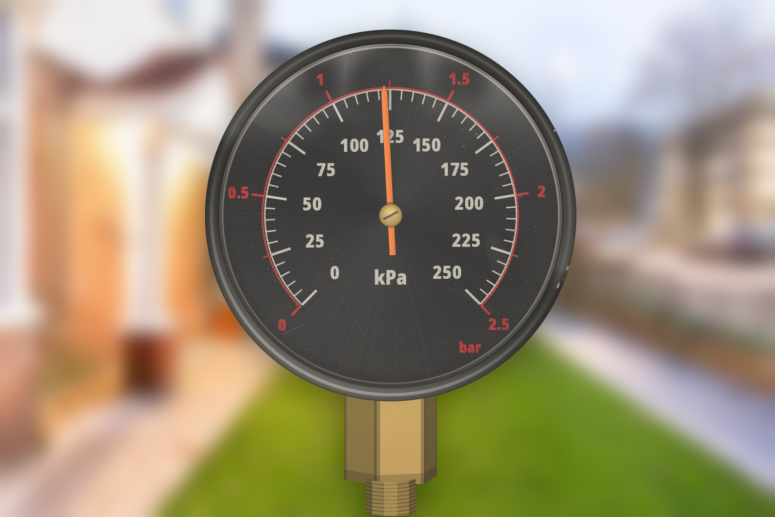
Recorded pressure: 122.5 kPa
